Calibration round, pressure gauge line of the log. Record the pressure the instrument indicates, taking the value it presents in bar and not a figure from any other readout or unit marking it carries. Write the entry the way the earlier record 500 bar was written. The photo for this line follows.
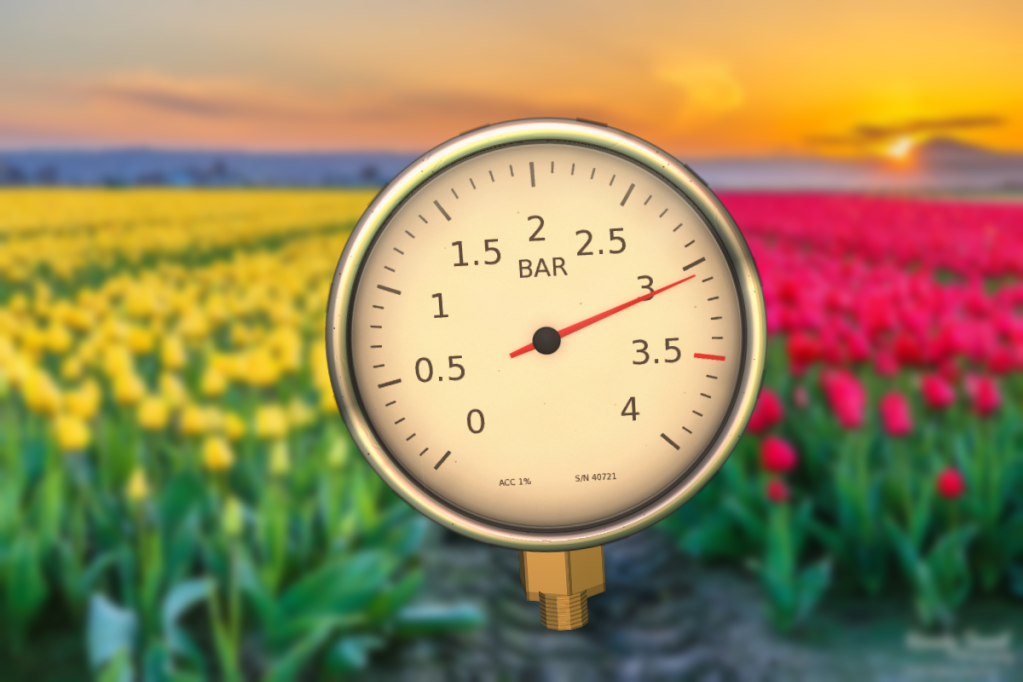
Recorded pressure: 3.05 bar
